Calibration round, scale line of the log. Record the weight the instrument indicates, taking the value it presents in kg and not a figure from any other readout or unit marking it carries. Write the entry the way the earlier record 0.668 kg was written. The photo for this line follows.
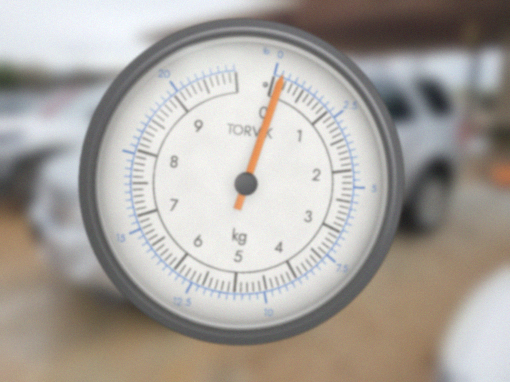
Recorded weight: 0.1 kg
